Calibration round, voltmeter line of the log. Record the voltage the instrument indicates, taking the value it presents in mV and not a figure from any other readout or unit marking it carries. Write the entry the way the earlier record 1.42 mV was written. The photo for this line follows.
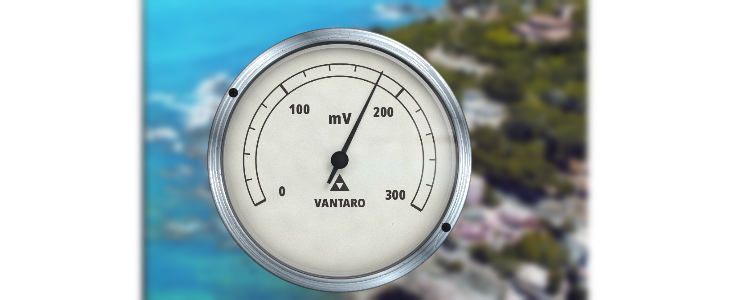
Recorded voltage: 180 mV
